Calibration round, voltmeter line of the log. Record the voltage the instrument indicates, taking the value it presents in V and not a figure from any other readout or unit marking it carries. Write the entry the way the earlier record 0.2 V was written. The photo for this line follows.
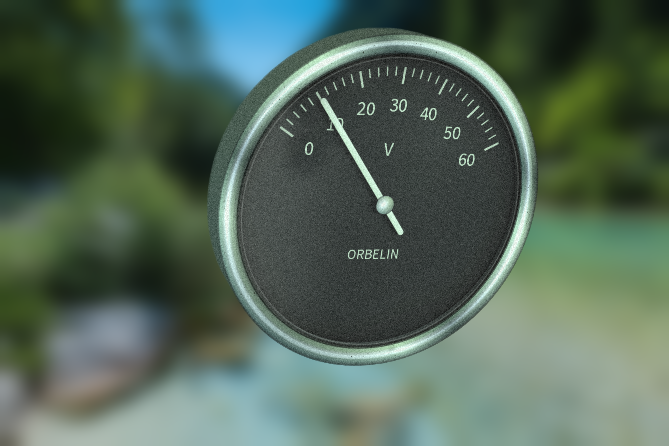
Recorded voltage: 10 V
